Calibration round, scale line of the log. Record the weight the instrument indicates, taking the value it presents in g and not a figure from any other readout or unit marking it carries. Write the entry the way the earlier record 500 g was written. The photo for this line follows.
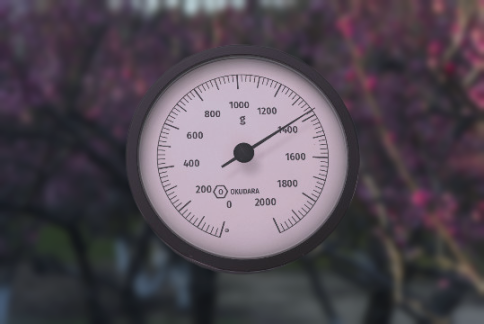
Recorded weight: 1380 g
